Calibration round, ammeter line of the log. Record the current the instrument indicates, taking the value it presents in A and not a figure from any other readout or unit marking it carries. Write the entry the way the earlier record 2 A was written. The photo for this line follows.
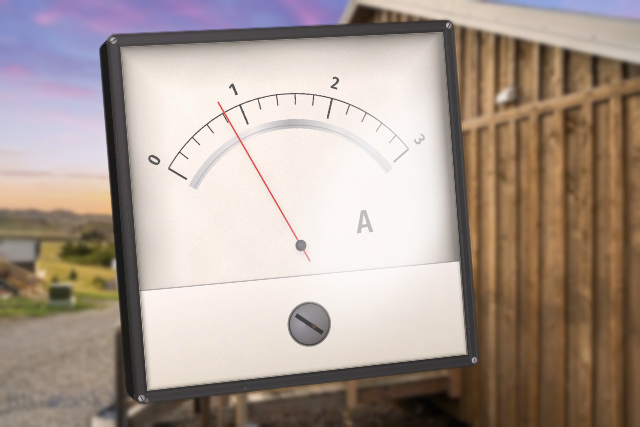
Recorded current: 0.8 A
